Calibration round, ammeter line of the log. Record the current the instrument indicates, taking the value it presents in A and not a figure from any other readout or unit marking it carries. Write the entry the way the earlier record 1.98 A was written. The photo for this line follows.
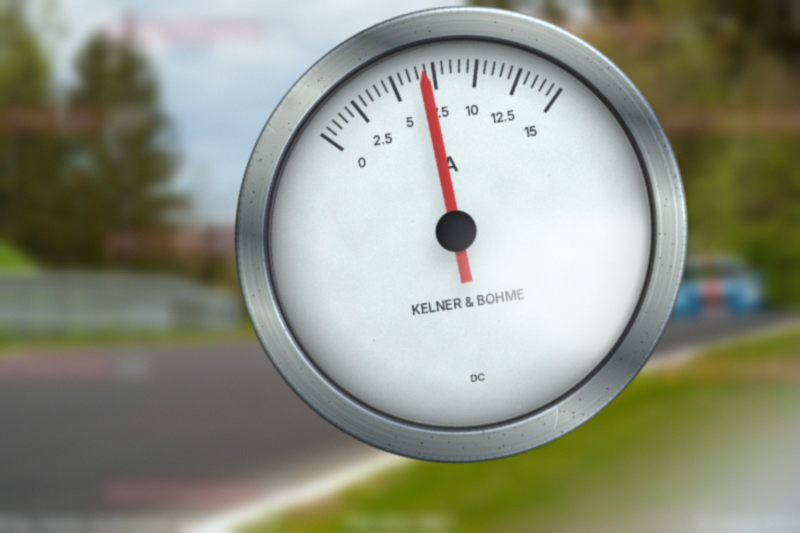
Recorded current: 7 A
